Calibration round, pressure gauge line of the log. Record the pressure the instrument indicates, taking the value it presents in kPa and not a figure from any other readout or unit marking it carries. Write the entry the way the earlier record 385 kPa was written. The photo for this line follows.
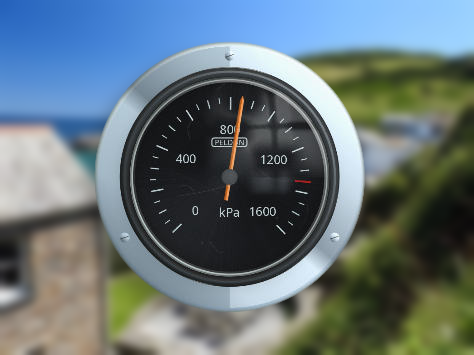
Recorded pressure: 850 kPa
